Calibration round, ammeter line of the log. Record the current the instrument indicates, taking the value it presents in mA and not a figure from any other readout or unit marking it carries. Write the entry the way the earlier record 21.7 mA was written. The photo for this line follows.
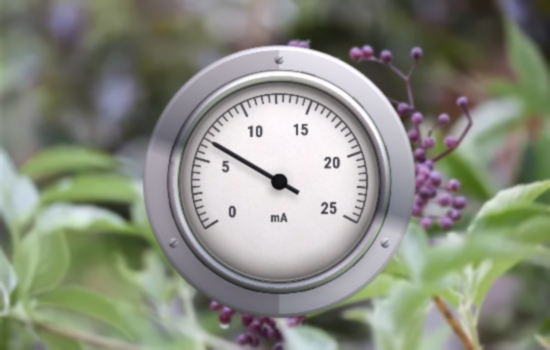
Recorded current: 6.5 mA
